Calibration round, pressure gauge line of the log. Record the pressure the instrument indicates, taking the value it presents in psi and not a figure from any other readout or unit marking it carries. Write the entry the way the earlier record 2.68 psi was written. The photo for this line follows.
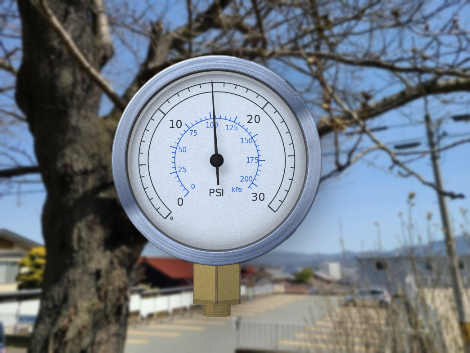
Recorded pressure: 15 psi
